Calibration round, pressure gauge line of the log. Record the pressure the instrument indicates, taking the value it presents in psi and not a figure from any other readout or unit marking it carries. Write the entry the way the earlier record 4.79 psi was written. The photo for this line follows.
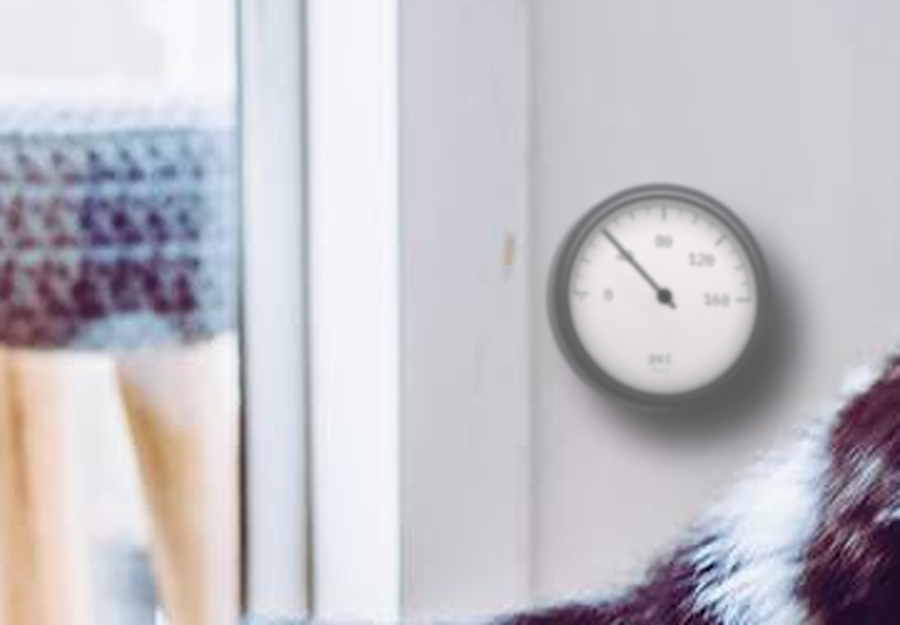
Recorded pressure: 40 psi
